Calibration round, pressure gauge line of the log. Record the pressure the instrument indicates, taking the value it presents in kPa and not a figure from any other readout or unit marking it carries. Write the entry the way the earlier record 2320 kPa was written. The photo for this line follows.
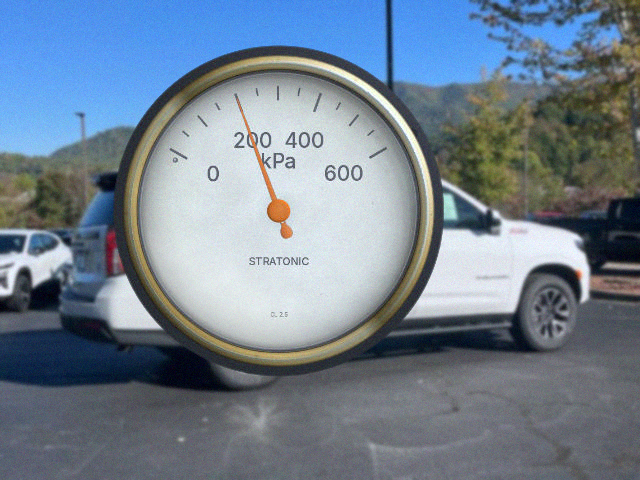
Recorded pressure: 200 kPa
